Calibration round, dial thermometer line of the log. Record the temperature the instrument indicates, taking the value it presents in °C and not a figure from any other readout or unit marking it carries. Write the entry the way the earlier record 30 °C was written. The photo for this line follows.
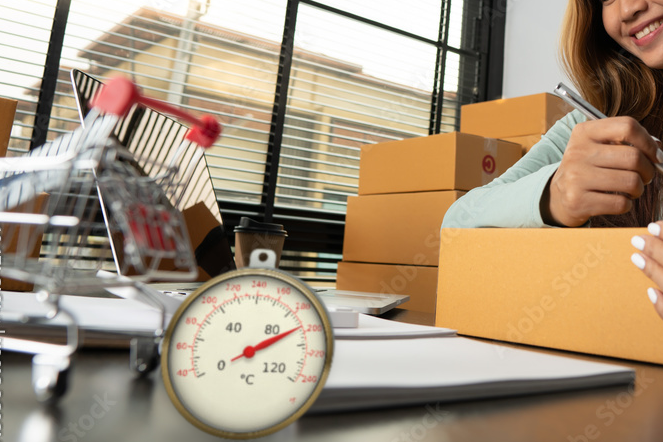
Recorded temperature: 90 °C
